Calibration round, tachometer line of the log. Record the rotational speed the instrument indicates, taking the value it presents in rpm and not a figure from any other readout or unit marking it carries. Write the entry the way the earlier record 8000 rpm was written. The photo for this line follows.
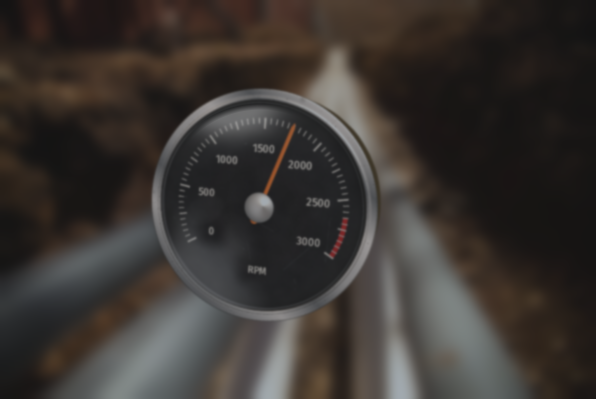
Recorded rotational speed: 1750 rpm
